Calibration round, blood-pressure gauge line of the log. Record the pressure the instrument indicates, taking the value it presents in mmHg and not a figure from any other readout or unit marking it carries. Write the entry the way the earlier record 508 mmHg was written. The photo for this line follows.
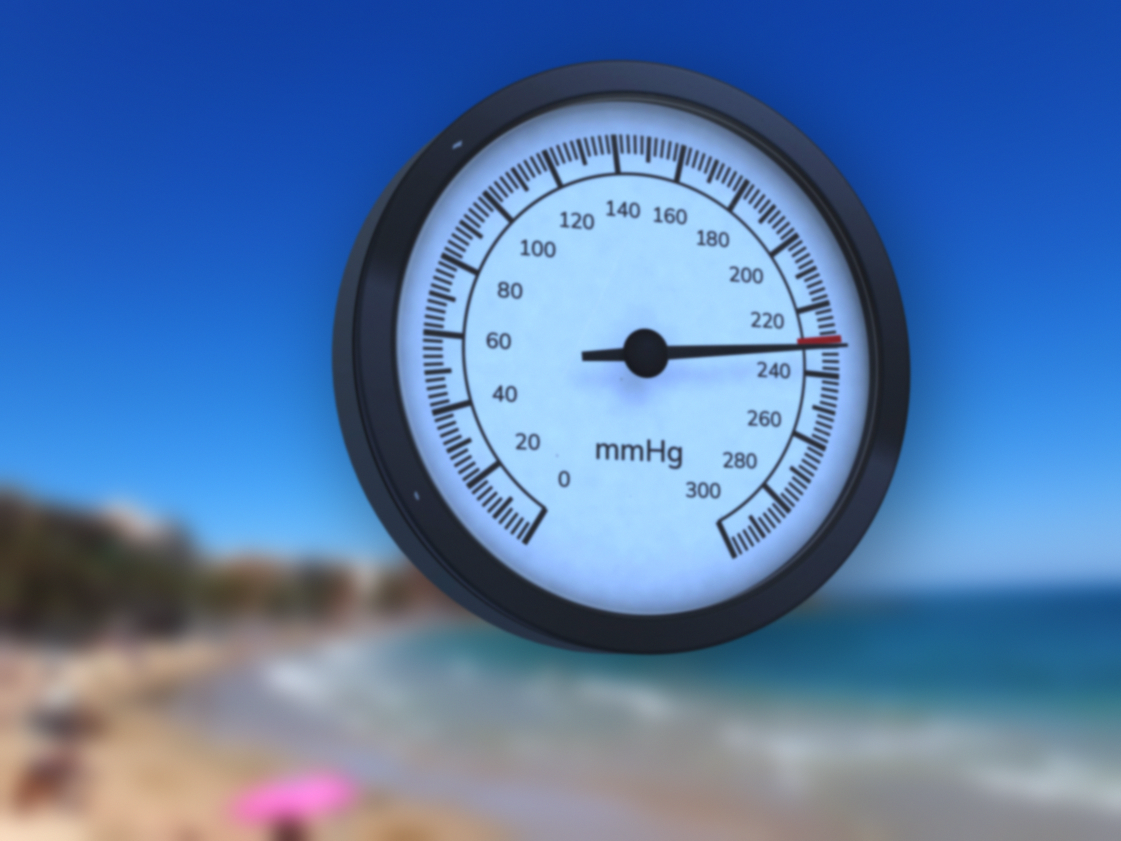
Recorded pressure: 232 mmHg
